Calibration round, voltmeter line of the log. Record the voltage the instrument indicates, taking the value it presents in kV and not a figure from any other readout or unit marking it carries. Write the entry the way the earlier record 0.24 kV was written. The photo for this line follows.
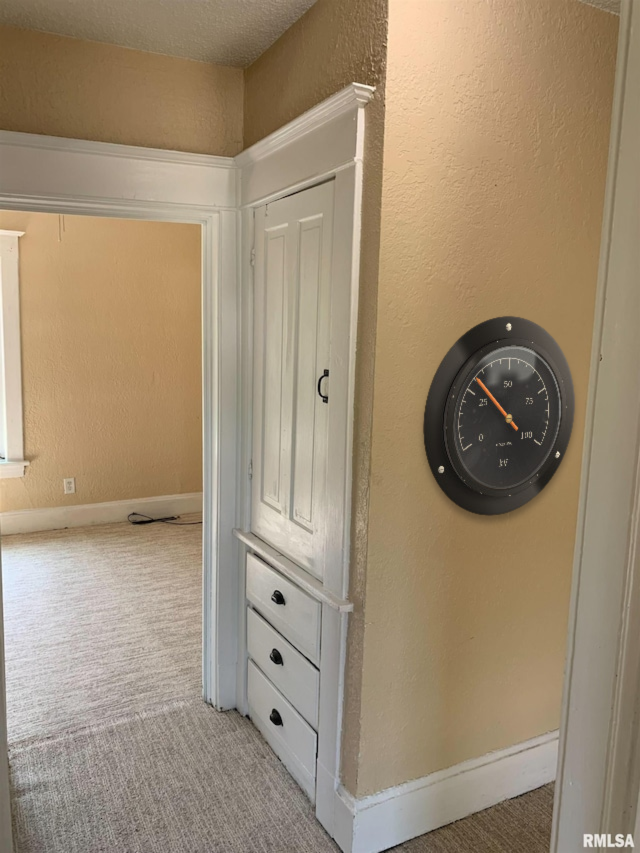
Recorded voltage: 30 kV
